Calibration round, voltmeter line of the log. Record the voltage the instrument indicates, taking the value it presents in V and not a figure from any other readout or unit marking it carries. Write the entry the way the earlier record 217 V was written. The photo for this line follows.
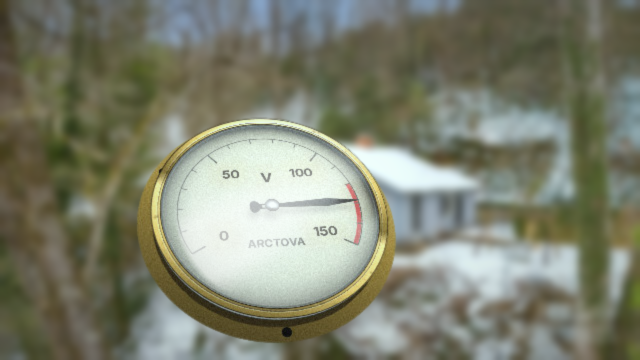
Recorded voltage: 130 V
